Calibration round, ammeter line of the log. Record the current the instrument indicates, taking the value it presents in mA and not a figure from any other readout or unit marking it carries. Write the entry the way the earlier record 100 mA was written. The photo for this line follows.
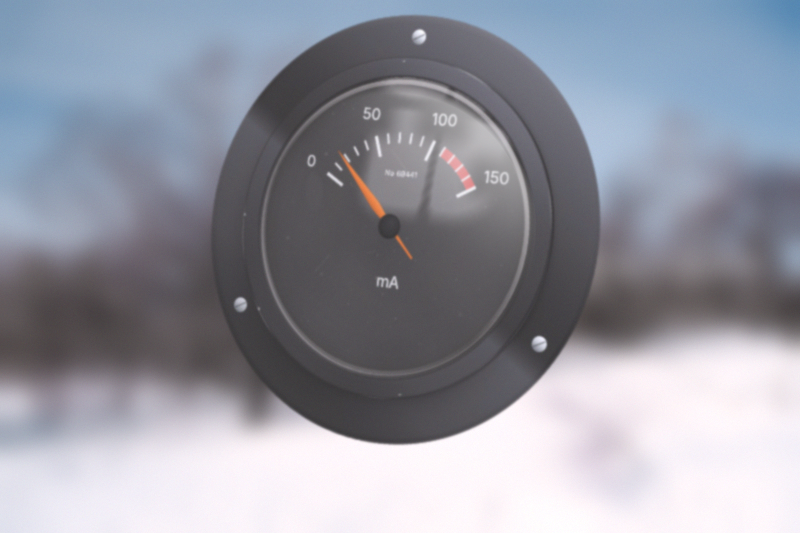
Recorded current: 20 mA
